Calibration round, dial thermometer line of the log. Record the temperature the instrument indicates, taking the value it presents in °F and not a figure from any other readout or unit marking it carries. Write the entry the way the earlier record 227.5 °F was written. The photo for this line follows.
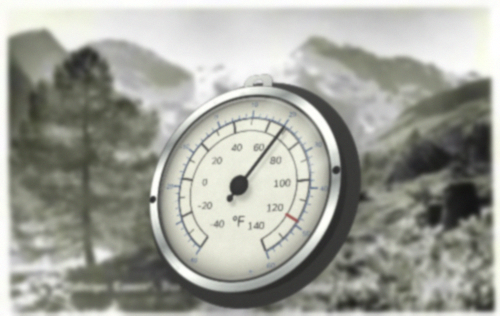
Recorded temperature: 70 °F
